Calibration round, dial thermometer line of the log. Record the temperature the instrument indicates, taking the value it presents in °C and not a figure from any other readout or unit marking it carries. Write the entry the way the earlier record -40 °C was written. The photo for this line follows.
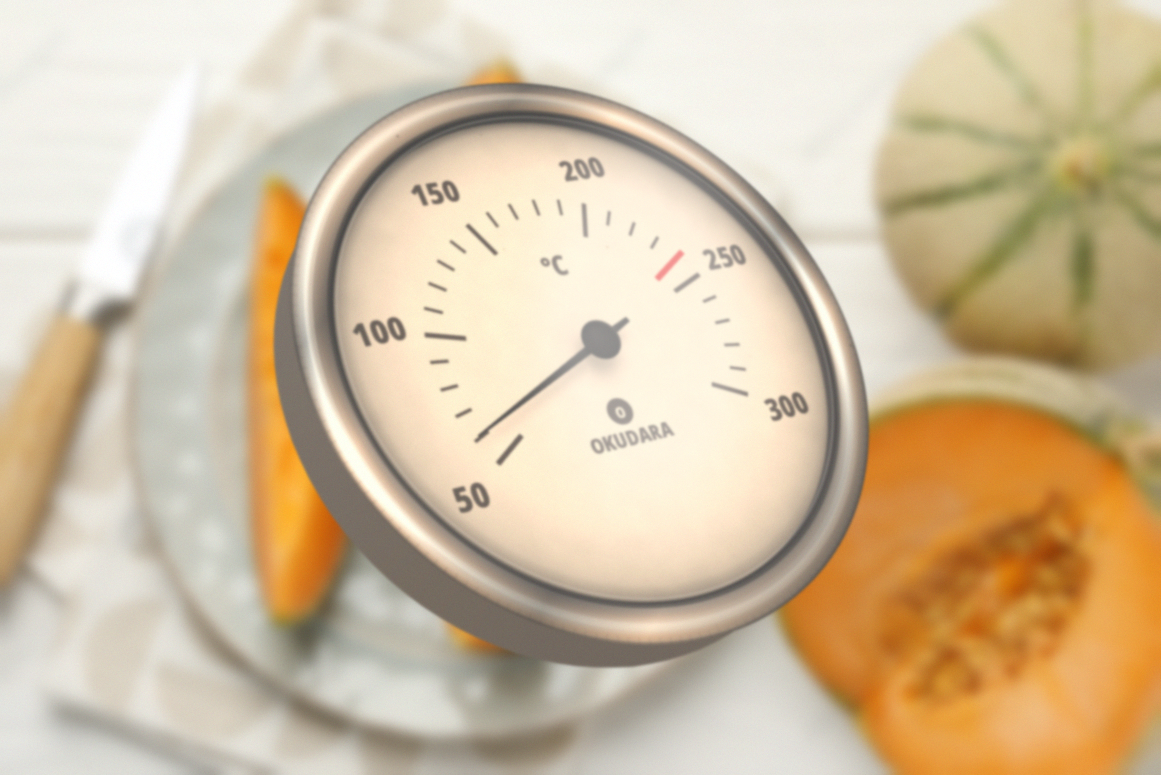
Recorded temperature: 60 °C
